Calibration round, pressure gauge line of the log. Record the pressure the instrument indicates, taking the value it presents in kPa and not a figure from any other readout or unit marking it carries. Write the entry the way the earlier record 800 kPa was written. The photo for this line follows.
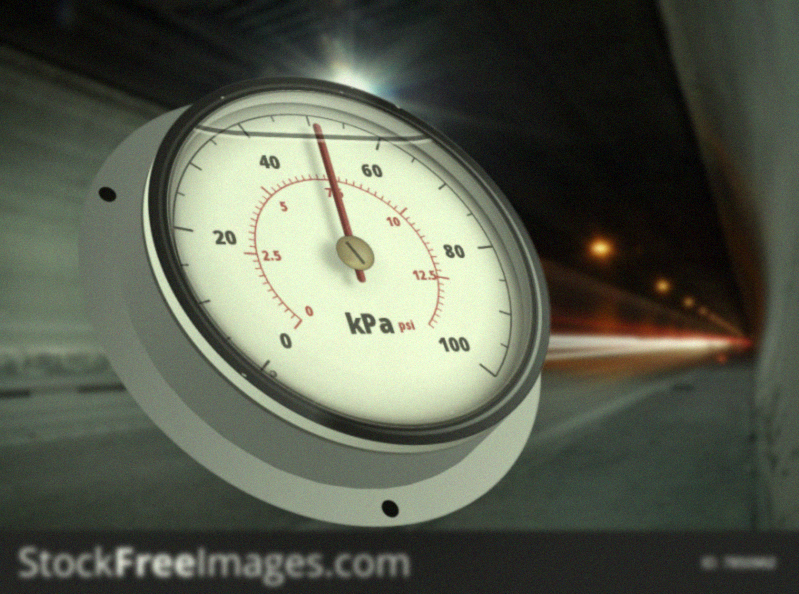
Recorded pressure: 50 kPa
